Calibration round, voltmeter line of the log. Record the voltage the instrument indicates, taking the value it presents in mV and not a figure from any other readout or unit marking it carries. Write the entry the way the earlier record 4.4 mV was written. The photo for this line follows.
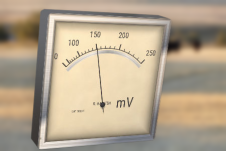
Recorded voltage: 150 mV
